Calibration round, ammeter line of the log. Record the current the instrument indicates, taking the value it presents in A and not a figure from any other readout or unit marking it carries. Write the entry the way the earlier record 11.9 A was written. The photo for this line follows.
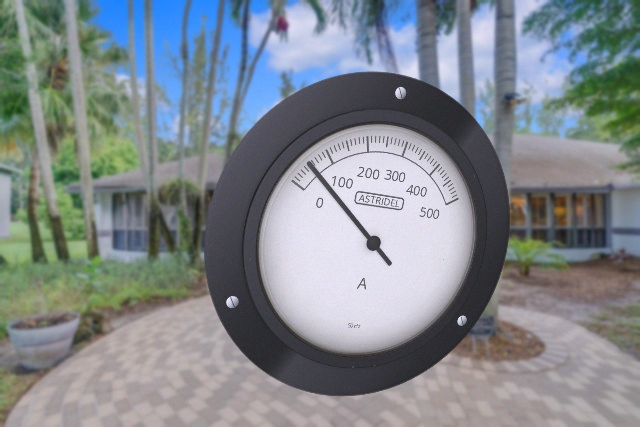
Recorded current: 50 A
